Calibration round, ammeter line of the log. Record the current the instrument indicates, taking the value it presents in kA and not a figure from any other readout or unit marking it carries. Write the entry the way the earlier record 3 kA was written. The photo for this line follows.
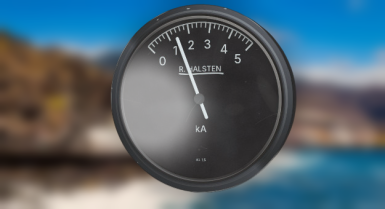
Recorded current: 1.4 kA
